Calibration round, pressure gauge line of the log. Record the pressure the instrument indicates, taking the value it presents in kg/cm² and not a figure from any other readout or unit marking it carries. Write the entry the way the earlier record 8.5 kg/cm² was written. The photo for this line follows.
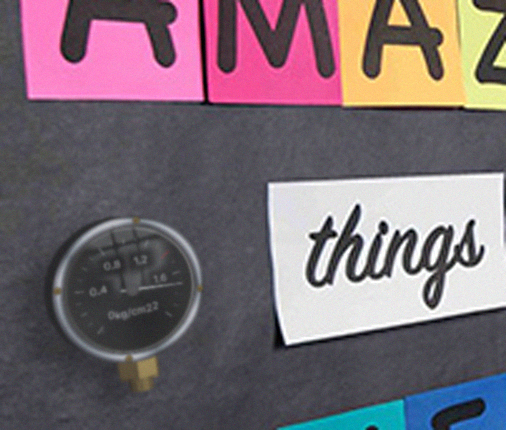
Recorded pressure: 1.7 kg/cm²
